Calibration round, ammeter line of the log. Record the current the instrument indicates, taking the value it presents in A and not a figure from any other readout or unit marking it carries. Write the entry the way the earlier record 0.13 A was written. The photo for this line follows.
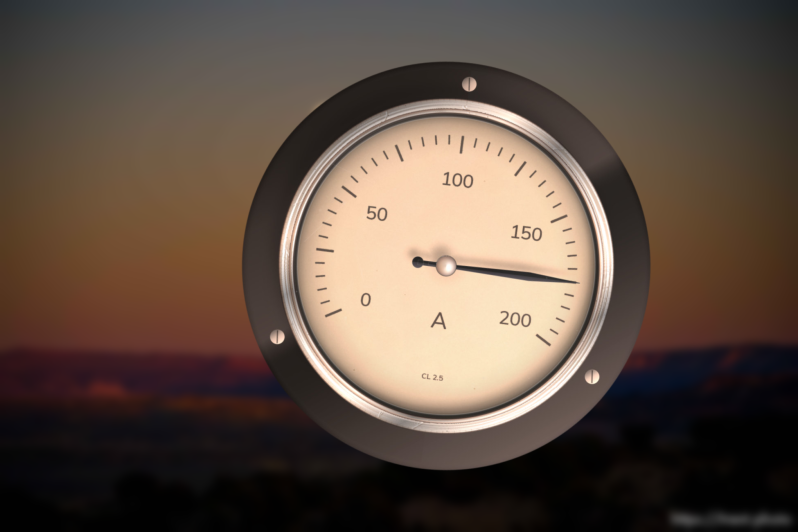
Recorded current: 175 A
